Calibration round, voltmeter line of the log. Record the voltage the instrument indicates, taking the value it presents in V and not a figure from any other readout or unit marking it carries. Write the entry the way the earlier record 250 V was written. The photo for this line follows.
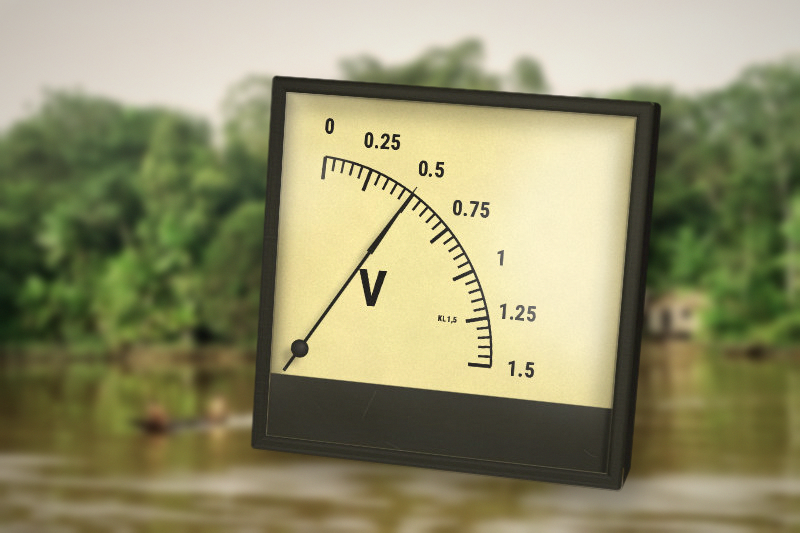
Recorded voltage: 0.5 V
